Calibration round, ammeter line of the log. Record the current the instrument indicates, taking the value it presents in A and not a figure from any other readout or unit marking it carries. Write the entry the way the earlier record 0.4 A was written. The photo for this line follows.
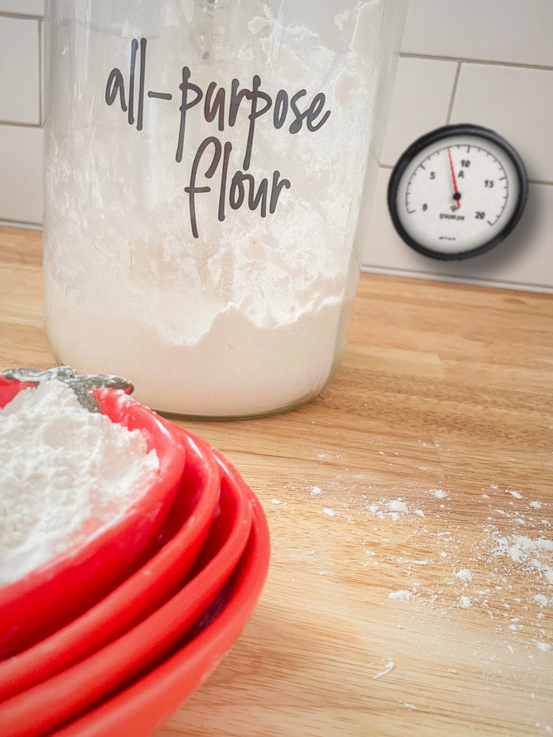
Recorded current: 8 A
